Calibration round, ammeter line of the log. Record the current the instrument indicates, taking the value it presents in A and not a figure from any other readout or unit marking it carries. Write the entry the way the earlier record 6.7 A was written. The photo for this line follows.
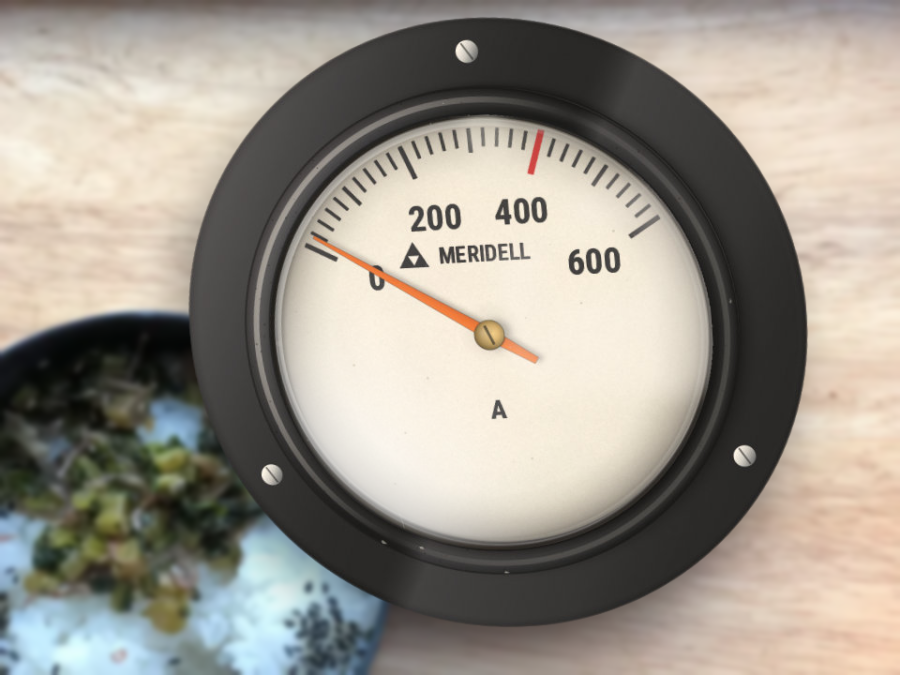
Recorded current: 20 A
